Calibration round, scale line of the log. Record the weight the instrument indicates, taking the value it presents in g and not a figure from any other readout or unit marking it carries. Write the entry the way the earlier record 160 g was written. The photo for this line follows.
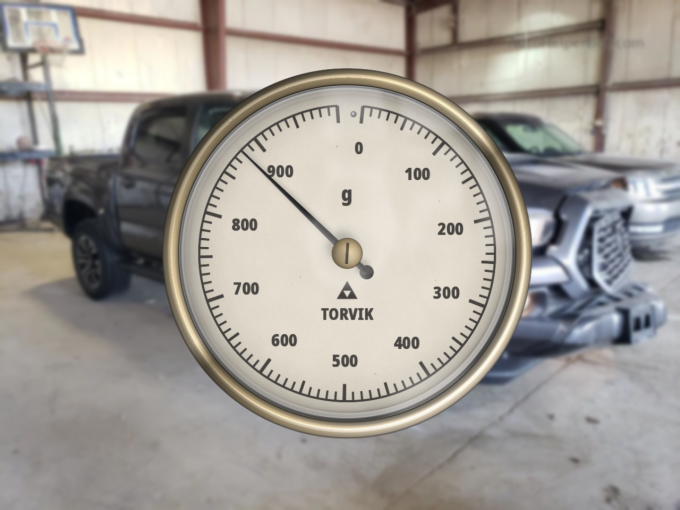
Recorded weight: 880 g
